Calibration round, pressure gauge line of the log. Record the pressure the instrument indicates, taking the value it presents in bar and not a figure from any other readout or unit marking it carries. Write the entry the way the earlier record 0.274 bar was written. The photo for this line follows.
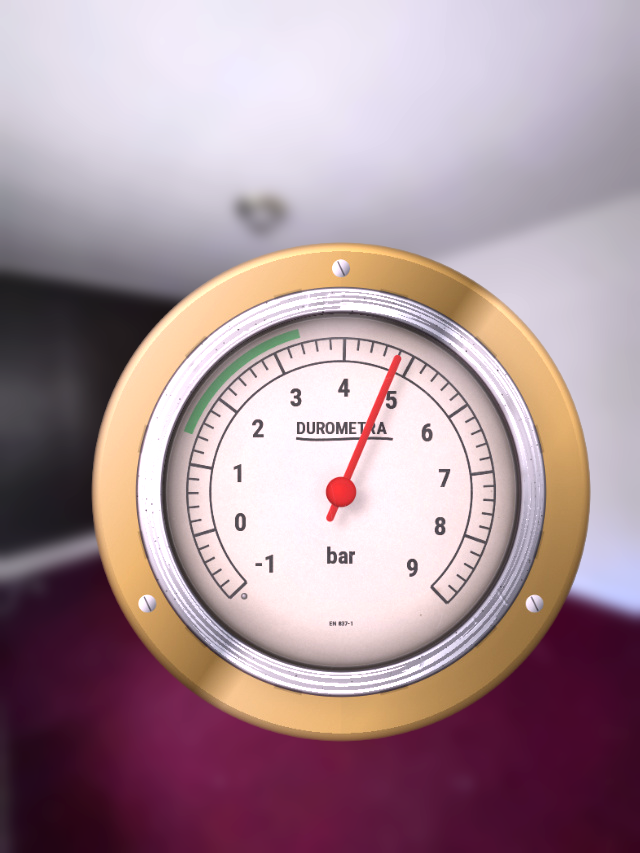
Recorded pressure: 4.8 bar
